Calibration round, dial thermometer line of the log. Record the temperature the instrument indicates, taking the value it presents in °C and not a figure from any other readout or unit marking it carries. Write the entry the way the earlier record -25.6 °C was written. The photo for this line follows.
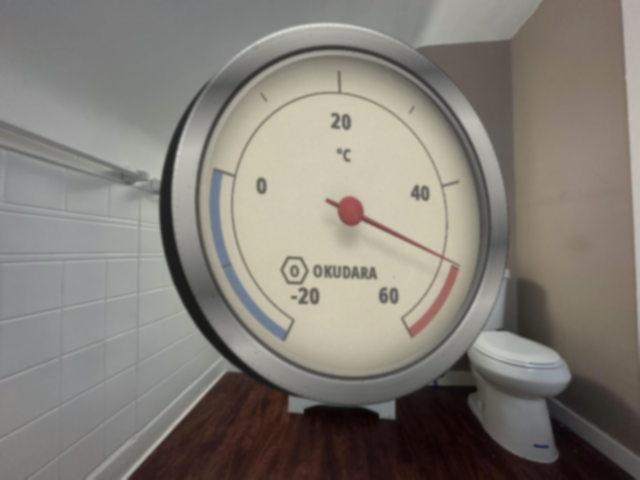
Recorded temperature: 50 °C
